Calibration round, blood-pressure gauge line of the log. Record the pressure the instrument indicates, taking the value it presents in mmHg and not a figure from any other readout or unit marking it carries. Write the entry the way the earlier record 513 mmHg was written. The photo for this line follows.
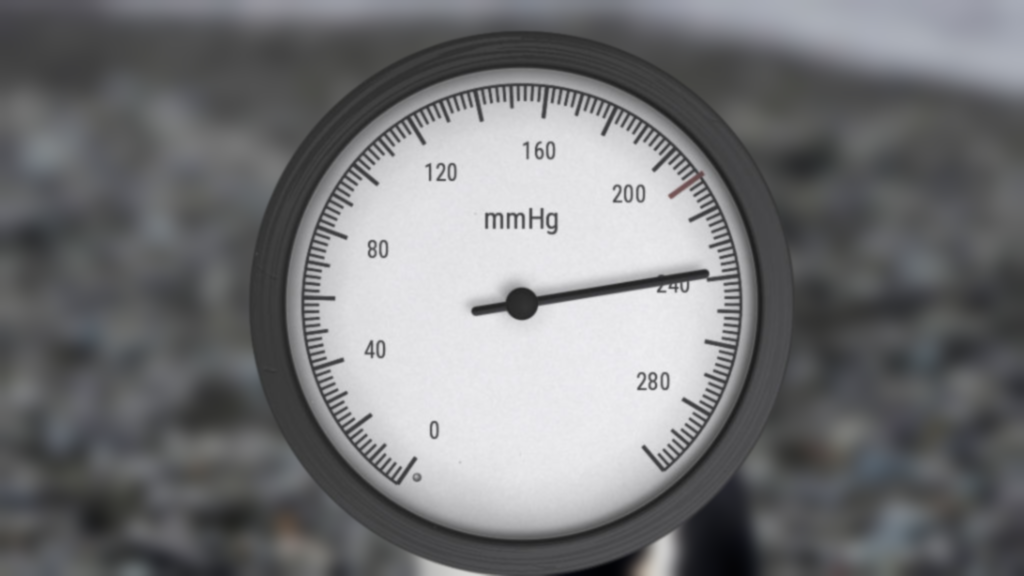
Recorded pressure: 238 mmHg
